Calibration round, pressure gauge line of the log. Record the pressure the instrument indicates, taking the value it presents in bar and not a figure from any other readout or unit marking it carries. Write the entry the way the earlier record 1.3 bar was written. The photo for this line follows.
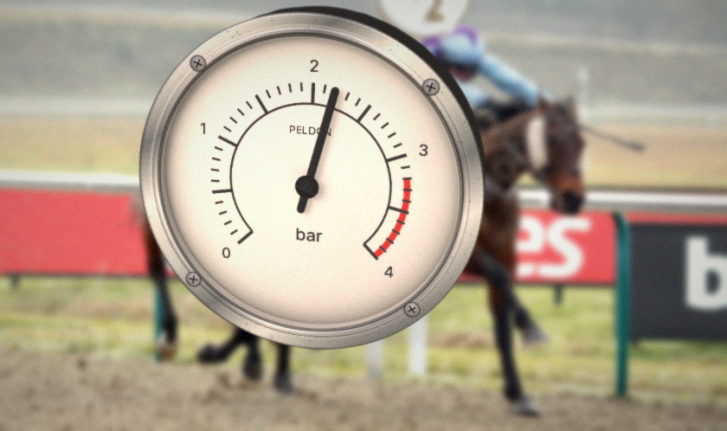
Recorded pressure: 2.2 bar
